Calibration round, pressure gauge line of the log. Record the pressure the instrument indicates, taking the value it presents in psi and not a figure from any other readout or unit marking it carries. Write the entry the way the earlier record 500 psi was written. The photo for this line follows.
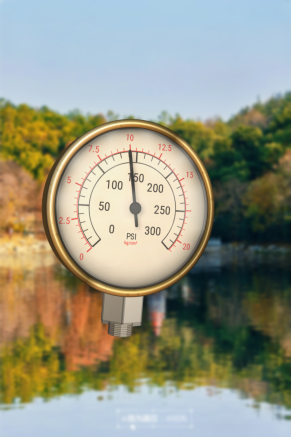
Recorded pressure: 140 psi
